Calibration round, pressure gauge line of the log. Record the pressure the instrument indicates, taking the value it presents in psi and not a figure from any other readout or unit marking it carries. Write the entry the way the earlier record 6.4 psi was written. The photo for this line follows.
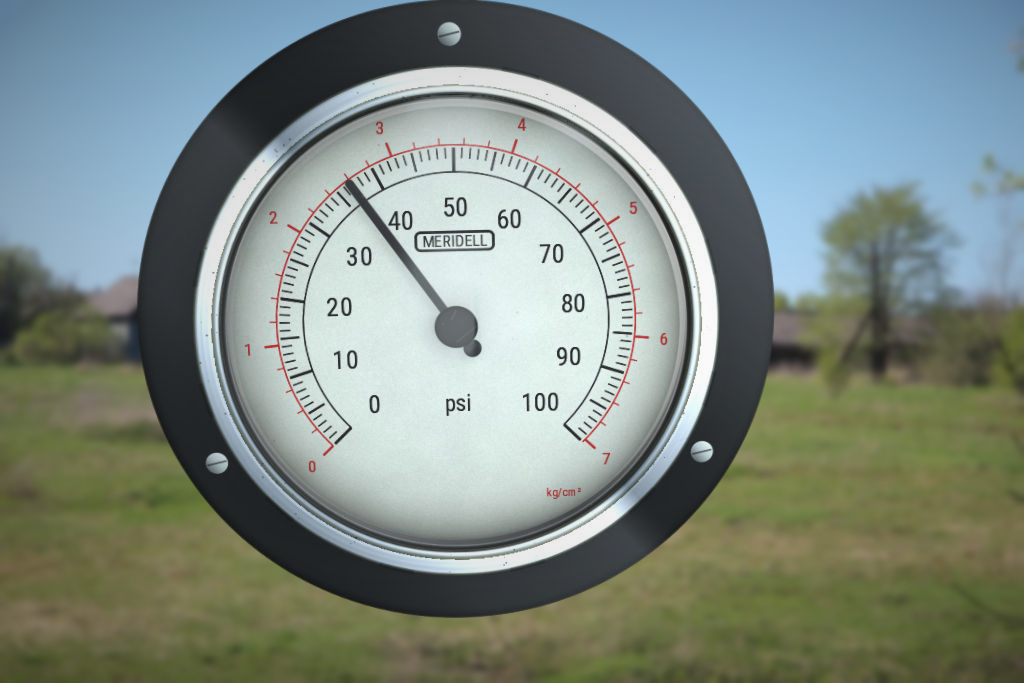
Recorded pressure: 37 psi
